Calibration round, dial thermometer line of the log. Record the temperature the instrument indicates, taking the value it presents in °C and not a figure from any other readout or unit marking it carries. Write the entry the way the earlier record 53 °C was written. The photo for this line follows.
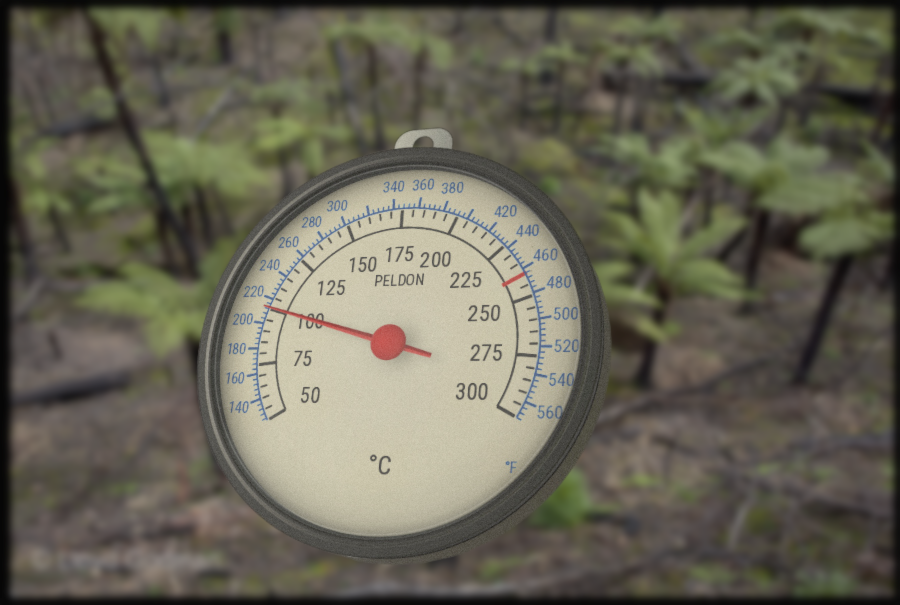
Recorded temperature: 100 °C
